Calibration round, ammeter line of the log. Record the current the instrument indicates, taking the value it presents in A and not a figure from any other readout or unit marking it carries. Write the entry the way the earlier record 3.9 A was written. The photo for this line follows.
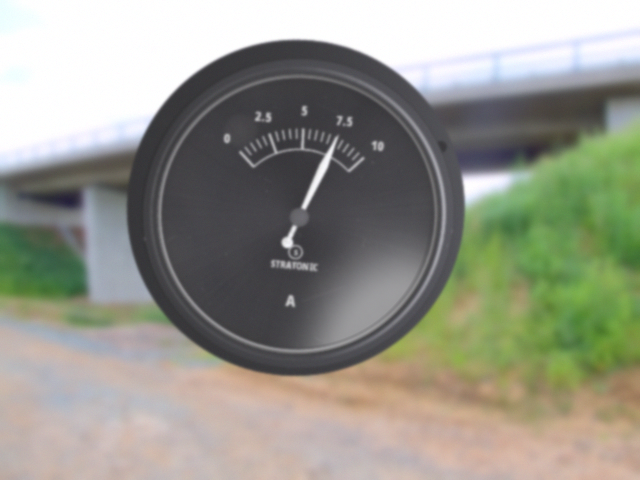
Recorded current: 7.5 A
